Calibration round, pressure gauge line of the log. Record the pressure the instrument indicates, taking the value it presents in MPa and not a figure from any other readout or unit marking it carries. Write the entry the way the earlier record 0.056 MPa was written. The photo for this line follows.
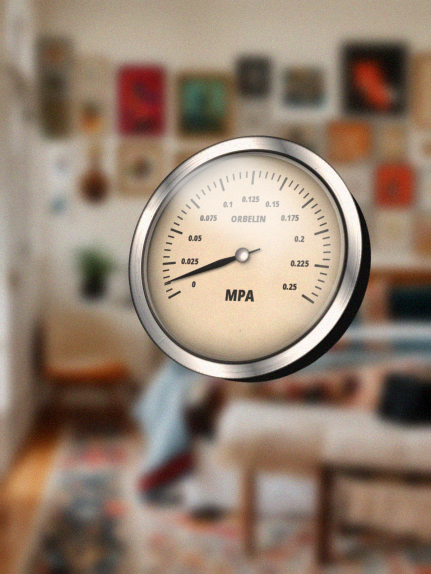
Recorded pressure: 0.01 MPa
